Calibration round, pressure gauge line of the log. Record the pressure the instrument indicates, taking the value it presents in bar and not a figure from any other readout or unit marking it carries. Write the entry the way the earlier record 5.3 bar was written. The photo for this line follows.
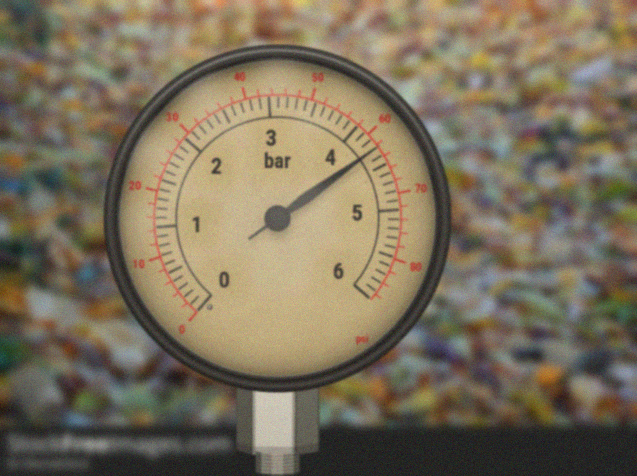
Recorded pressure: 4.3 bar
